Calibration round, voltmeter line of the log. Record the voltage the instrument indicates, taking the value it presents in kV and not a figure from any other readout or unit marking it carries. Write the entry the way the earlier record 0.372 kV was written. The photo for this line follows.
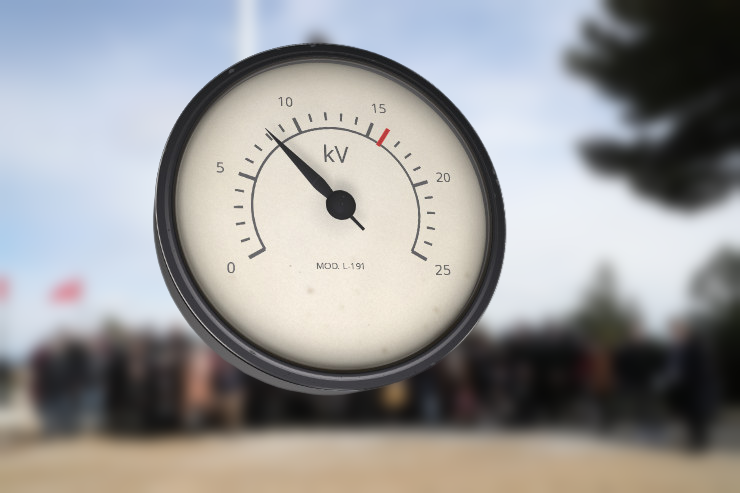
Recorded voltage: 8 kV
